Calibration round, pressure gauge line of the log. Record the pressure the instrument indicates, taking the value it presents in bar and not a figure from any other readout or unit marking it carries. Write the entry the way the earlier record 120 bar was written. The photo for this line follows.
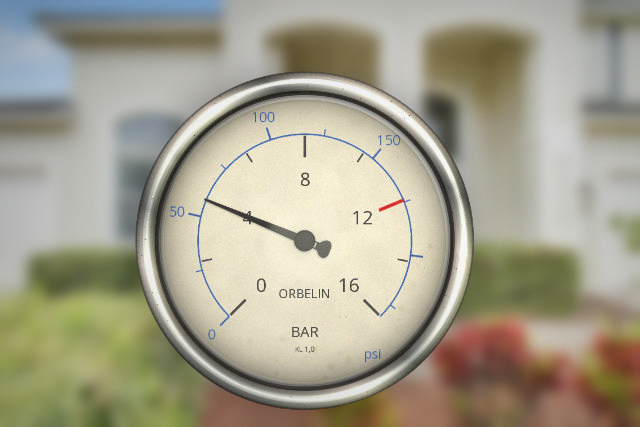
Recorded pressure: 4 bar
